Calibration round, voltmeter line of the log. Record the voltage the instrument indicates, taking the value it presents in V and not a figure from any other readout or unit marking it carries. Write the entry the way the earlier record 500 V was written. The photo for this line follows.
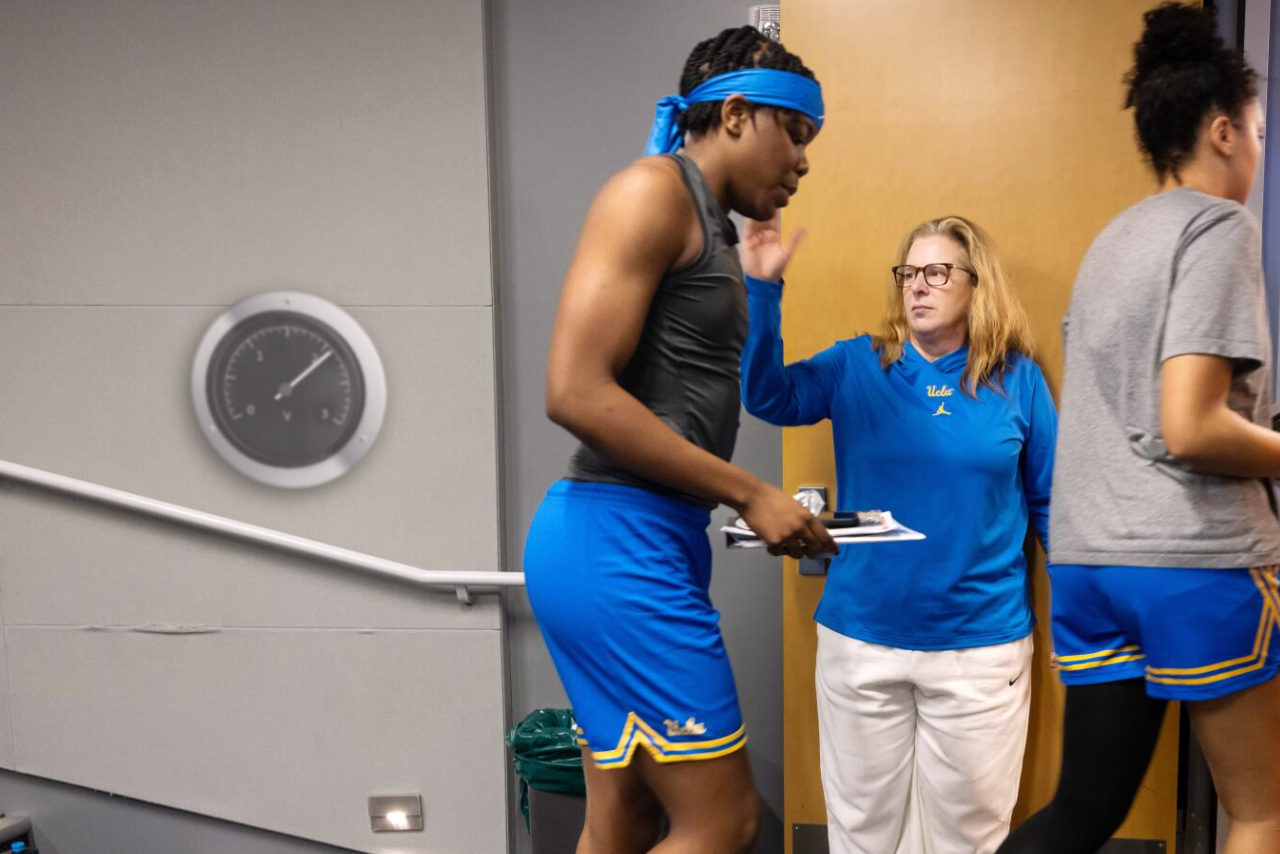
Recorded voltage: 2.1 V
